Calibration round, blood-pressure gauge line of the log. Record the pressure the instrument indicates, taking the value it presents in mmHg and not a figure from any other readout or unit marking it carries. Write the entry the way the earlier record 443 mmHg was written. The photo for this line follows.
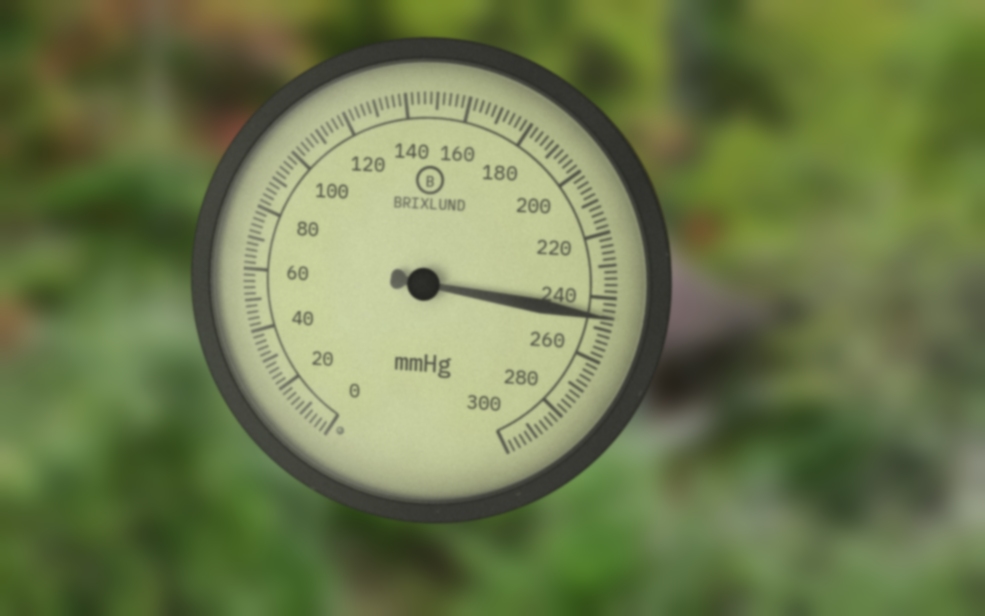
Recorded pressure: 246 mmHg
